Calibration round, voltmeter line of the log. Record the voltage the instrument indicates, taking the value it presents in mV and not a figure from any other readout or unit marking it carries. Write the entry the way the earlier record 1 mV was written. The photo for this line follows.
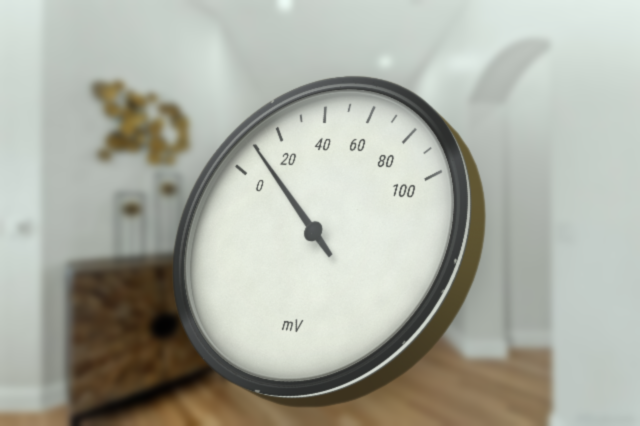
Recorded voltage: 10 mV
